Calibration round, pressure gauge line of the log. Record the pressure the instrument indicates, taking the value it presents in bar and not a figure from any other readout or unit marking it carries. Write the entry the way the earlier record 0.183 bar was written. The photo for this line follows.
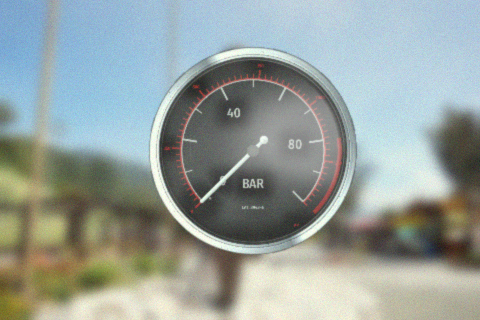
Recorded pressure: 0 bar
